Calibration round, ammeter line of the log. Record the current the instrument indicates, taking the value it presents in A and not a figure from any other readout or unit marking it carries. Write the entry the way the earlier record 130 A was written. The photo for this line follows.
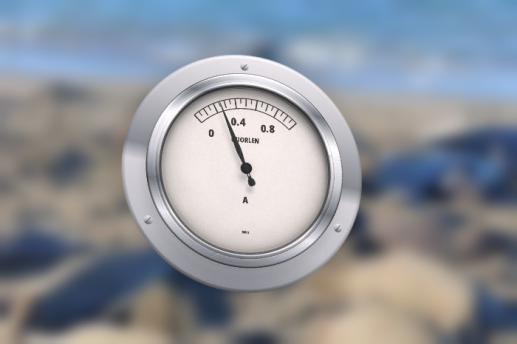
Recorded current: 0.25 A
